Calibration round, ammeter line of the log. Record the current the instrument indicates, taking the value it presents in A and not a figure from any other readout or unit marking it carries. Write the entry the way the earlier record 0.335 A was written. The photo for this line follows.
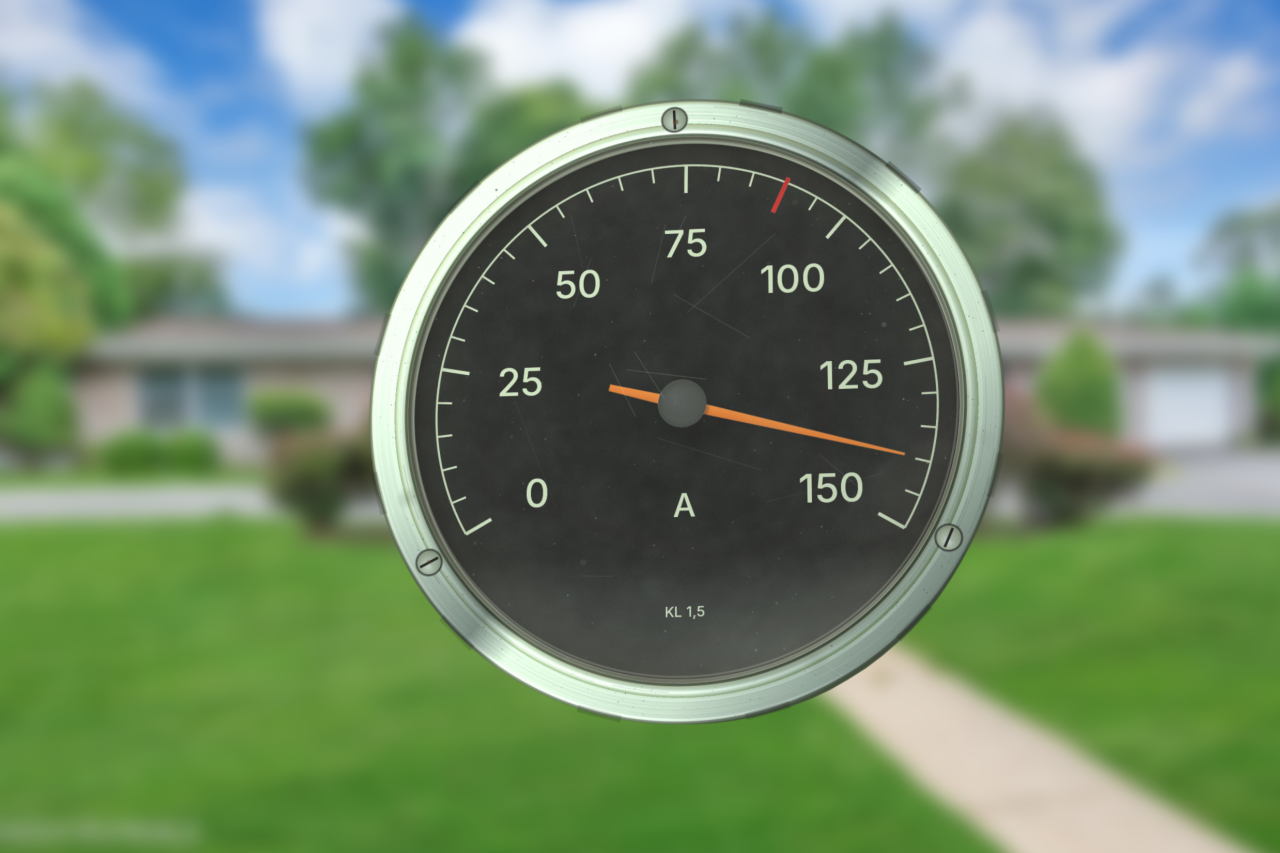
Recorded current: 140 A
